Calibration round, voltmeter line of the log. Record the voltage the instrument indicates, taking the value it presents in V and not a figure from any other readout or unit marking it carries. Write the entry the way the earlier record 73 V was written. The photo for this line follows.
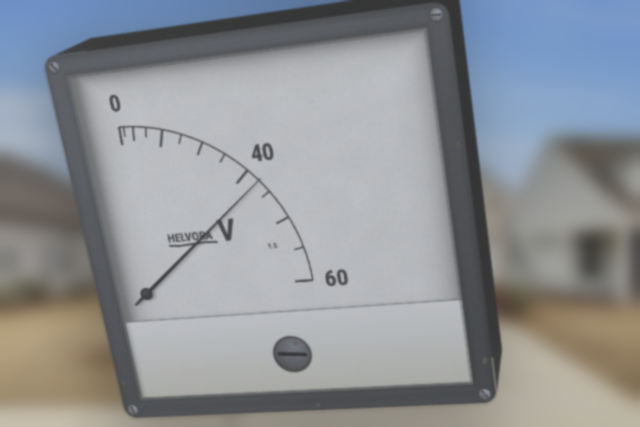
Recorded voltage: 42.5 V
